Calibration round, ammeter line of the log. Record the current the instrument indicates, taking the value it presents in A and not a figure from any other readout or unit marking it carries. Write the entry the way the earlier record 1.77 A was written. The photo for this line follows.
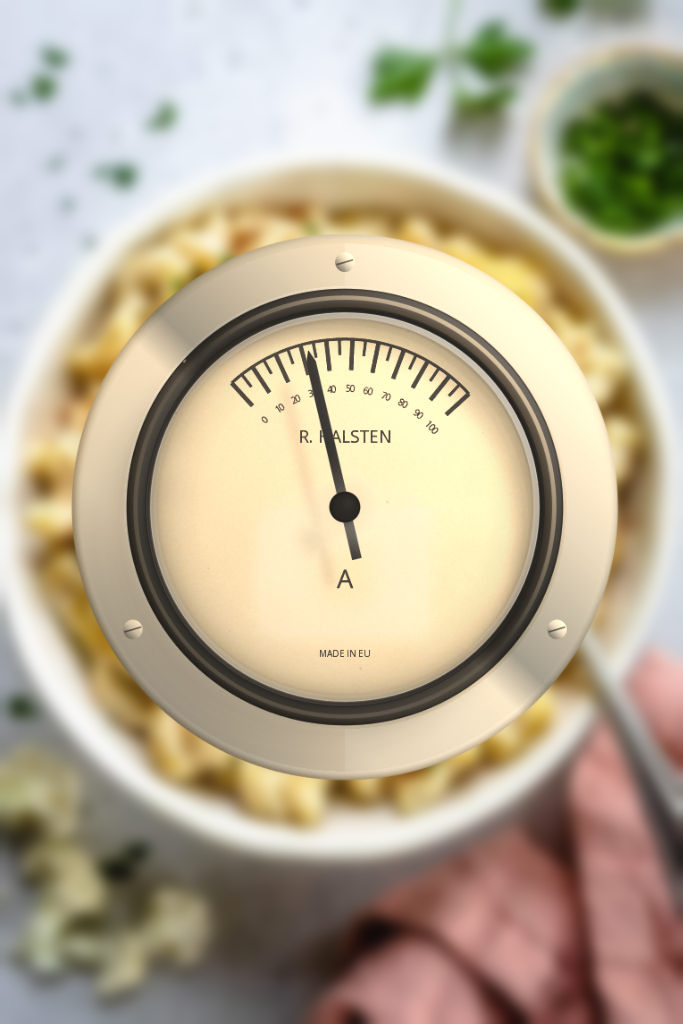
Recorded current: 32.5 A
